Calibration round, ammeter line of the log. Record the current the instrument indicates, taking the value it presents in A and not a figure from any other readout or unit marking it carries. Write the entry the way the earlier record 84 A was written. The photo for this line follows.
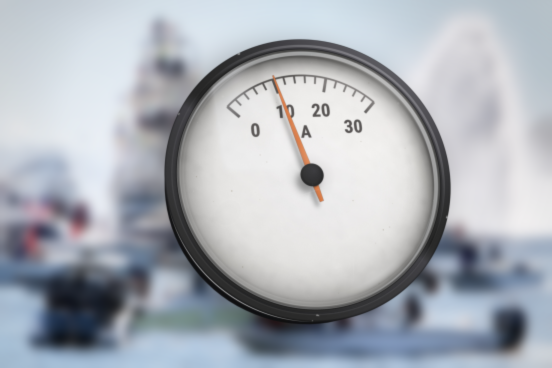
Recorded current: 10 A
